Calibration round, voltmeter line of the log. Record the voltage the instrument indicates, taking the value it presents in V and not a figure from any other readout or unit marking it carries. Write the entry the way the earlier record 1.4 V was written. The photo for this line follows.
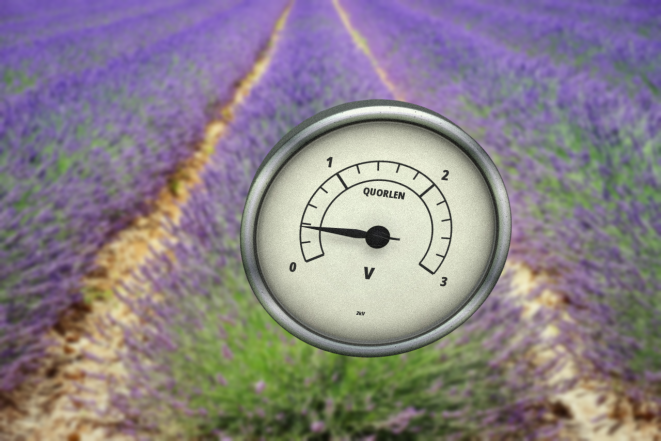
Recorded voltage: 0.4 V
